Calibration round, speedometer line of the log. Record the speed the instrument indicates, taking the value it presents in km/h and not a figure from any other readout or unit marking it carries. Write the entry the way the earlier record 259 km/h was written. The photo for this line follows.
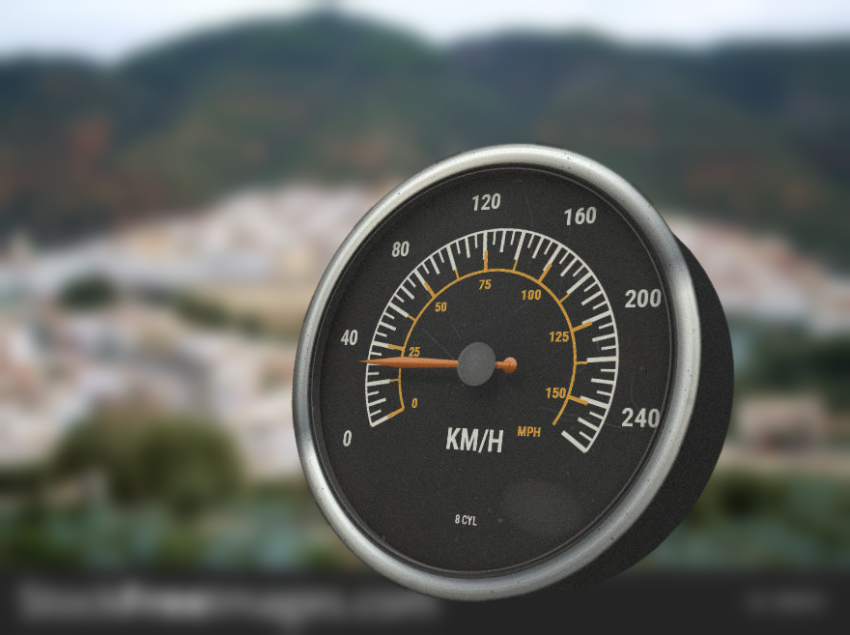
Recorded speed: 30 km/h
